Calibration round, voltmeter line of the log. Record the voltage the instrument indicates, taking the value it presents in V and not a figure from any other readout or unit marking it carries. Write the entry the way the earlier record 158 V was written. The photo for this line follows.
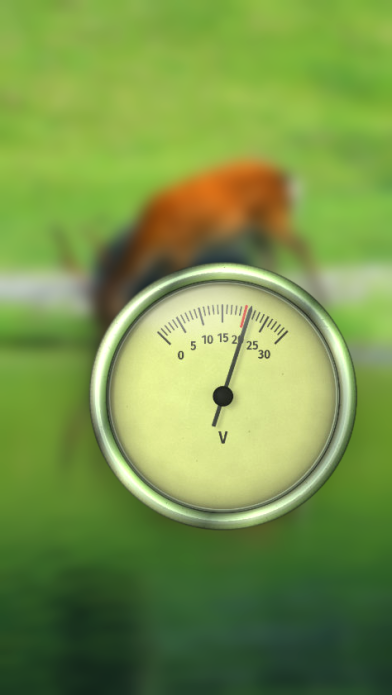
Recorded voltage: 21 V
